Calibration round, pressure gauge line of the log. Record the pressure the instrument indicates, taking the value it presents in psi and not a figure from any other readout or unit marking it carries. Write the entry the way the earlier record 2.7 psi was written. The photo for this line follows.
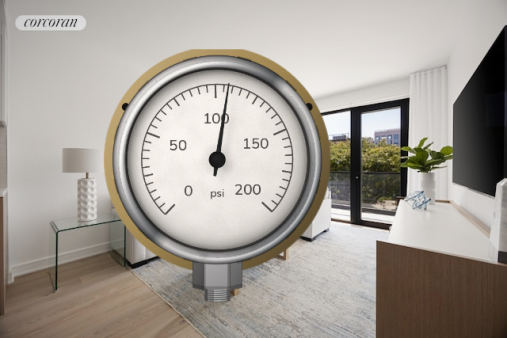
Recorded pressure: 107.5 psi
